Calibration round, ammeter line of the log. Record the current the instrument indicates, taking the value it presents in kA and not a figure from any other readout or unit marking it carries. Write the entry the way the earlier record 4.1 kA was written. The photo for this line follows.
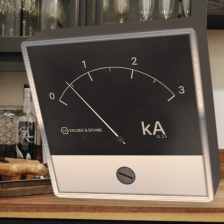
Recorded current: 0.5 kA
